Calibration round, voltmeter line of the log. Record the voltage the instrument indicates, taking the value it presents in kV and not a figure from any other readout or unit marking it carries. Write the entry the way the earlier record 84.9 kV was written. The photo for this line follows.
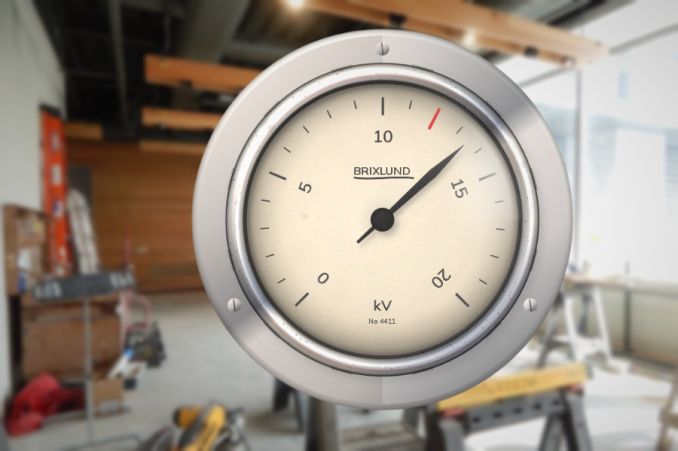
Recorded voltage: 13.5 kV
